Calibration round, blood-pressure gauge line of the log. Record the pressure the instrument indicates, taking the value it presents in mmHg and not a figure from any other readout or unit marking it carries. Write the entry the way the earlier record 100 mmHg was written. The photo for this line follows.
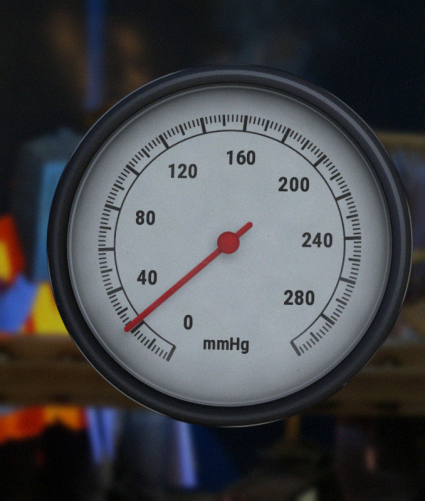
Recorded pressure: 22 mmHg
